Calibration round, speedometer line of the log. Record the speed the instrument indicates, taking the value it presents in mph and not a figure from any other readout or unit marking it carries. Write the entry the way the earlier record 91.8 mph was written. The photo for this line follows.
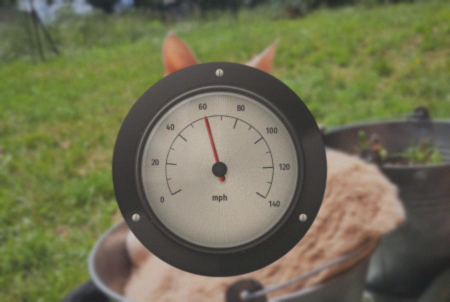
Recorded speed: 60 mph
